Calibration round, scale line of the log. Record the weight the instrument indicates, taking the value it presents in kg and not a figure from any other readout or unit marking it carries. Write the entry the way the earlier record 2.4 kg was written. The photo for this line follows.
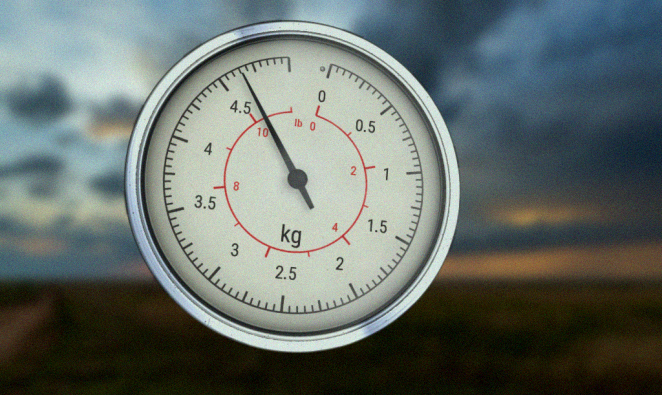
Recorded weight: 4.65 kg
